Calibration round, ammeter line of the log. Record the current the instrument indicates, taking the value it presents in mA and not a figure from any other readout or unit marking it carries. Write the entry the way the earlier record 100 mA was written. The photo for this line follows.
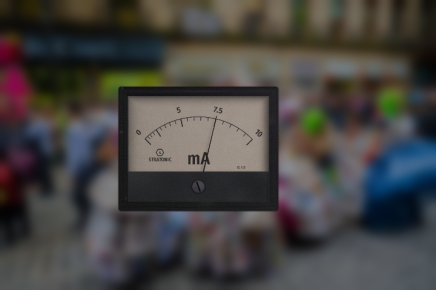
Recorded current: 7.5 mA
